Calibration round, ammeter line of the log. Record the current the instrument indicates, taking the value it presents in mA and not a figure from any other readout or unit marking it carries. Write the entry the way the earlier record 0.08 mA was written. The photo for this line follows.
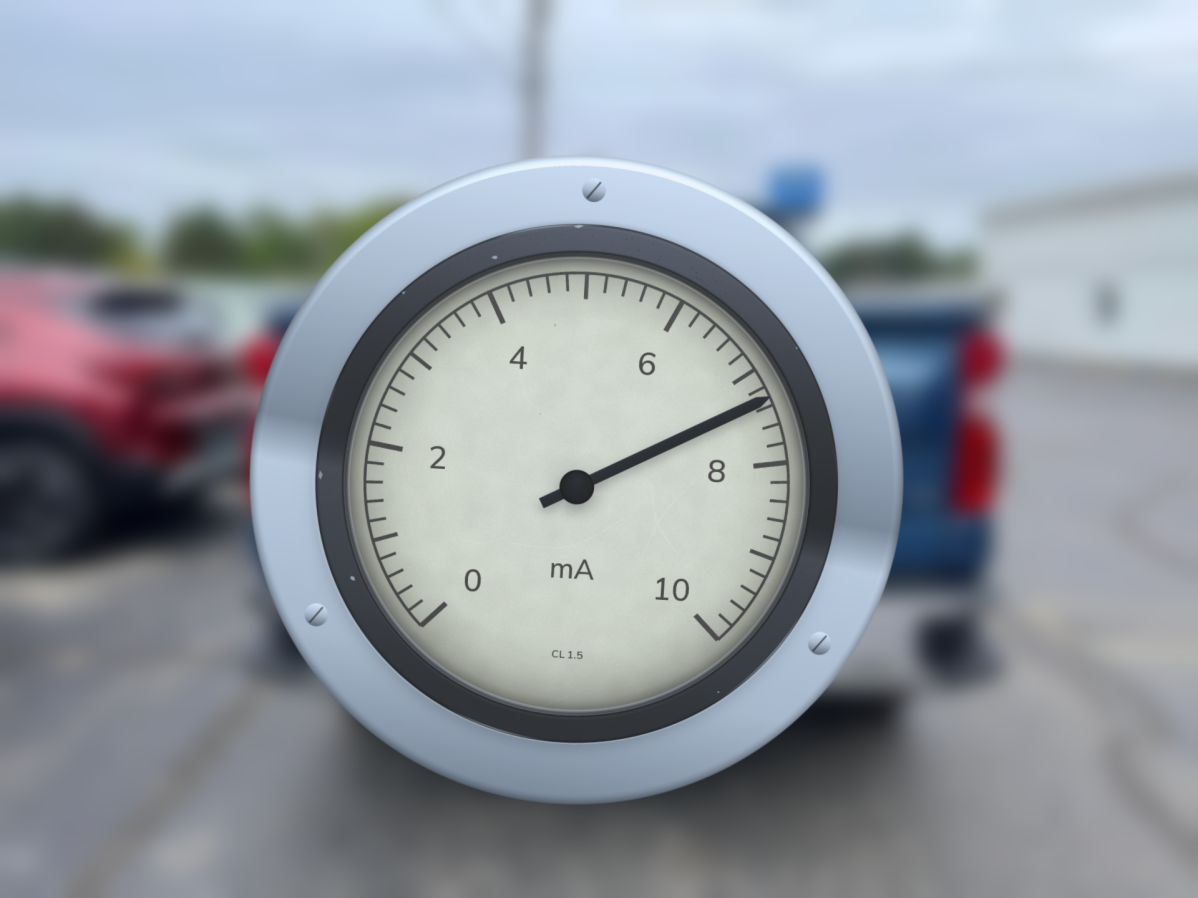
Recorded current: 7.3 mA
